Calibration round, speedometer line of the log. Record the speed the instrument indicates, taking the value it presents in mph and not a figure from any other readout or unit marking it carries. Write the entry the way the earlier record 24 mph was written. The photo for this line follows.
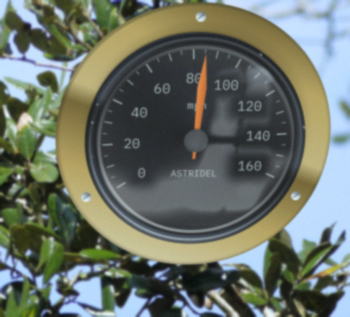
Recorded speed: 85 mph
